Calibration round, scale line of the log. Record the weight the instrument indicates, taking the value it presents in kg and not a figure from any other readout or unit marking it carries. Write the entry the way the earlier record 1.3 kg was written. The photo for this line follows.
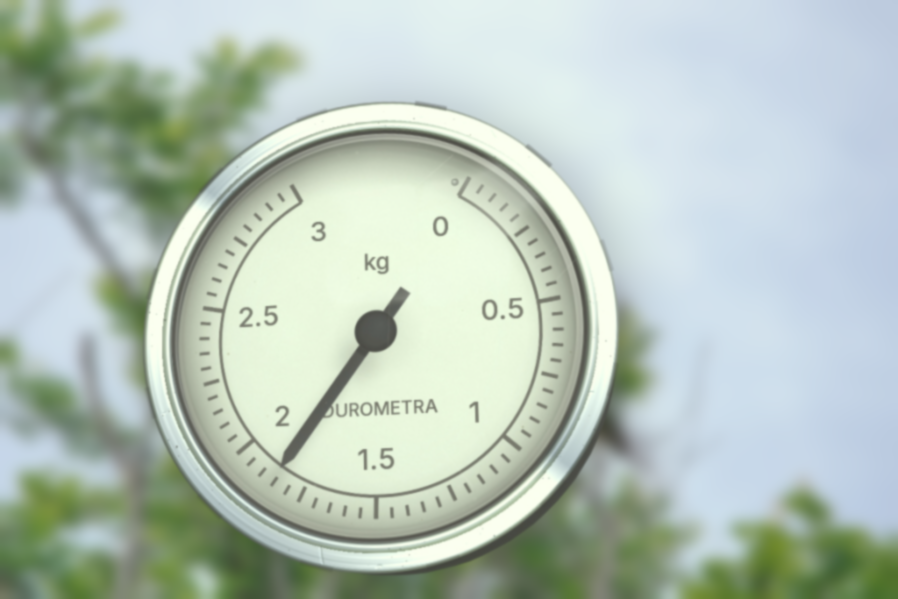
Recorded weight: 1.85 kg
